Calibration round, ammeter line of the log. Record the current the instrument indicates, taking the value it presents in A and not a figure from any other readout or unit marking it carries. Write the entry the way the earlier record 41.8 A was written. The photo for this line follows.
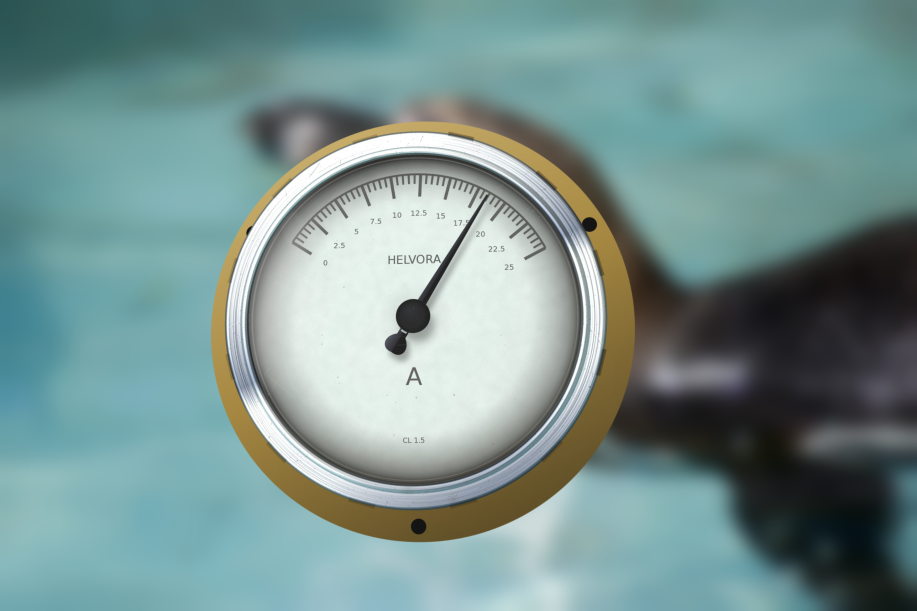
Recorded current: 18.5 A
